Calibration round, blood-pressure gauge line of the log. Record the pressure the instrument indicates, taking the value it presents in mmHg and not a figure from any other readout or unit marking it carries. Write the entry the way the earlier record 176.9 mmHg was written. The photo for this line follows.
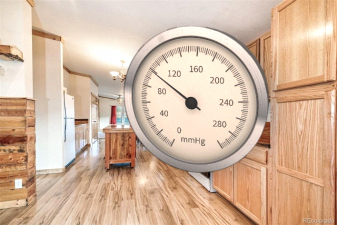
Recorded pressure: 100 mmHg
